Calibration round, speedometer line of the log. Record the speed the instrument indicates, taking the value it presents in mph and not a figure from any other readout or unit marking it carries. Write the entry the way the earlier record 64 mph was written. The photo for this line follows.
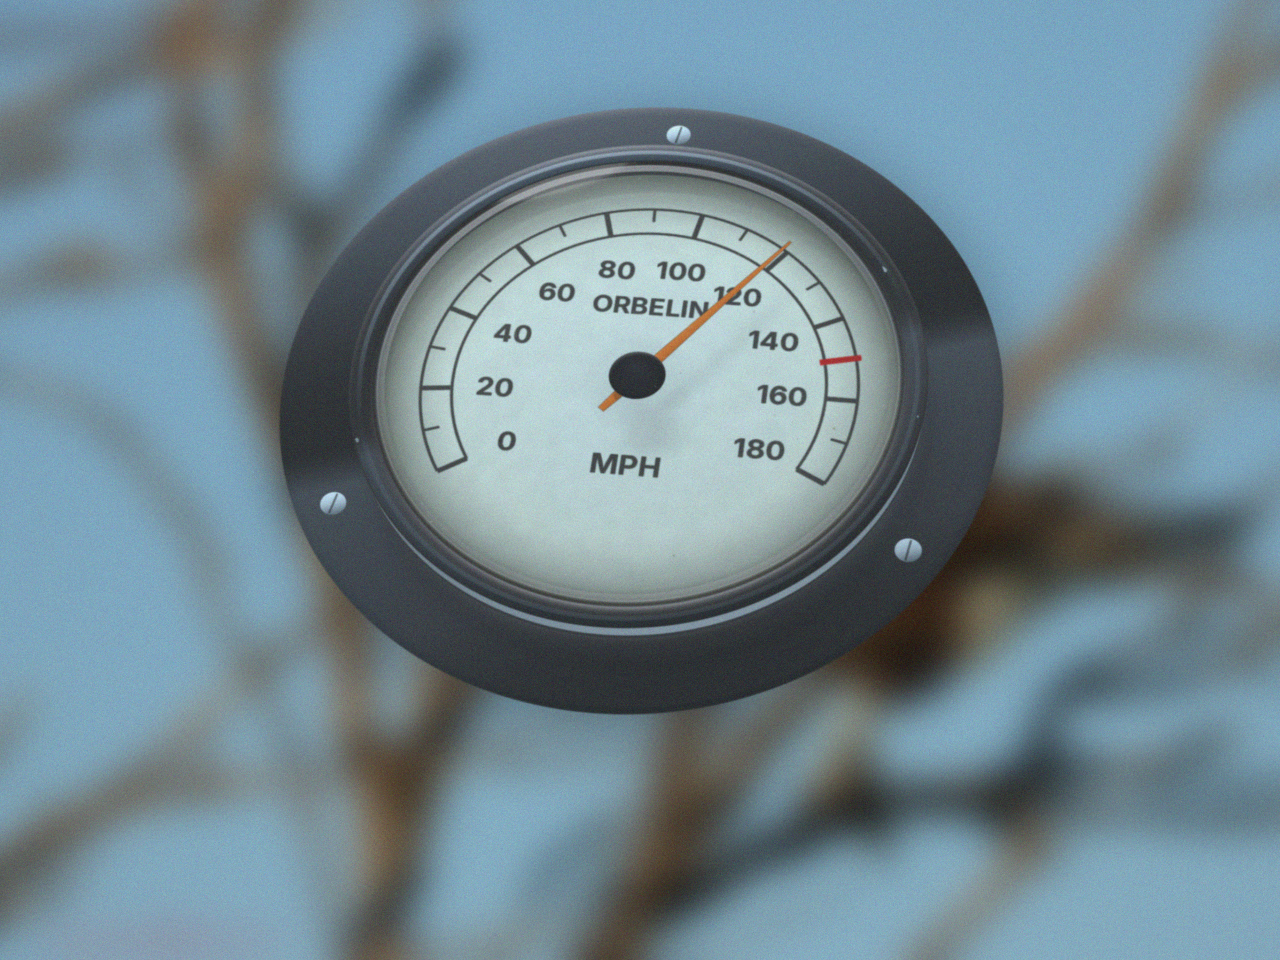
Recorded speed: 120 mph
